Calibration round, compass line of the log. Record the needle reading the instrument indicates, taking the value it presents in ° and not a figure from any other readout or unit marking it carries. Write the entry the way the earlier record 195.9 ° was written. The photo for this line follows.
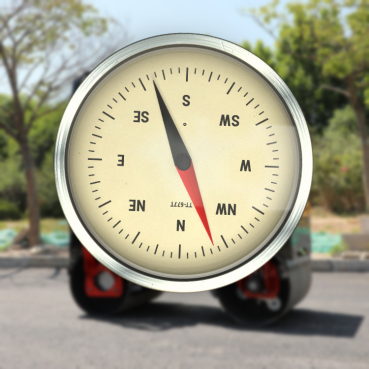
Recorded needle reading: 337.5 °
